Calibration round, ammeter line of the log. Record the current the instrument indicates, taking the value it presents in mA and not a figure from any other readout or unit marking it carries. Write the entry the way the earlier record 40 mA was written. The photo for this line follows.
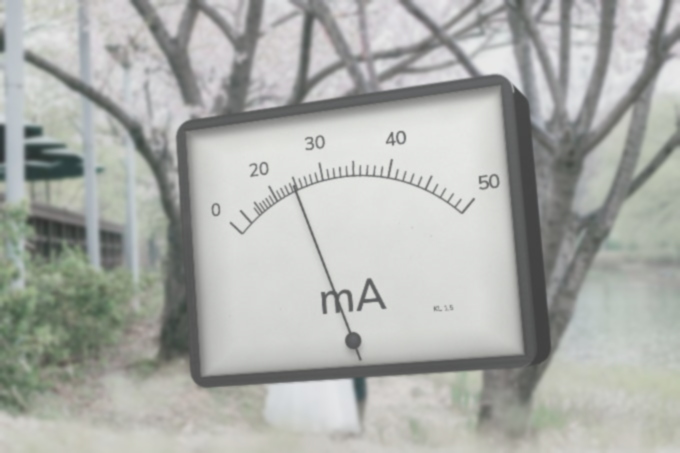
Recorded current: 25 mA
